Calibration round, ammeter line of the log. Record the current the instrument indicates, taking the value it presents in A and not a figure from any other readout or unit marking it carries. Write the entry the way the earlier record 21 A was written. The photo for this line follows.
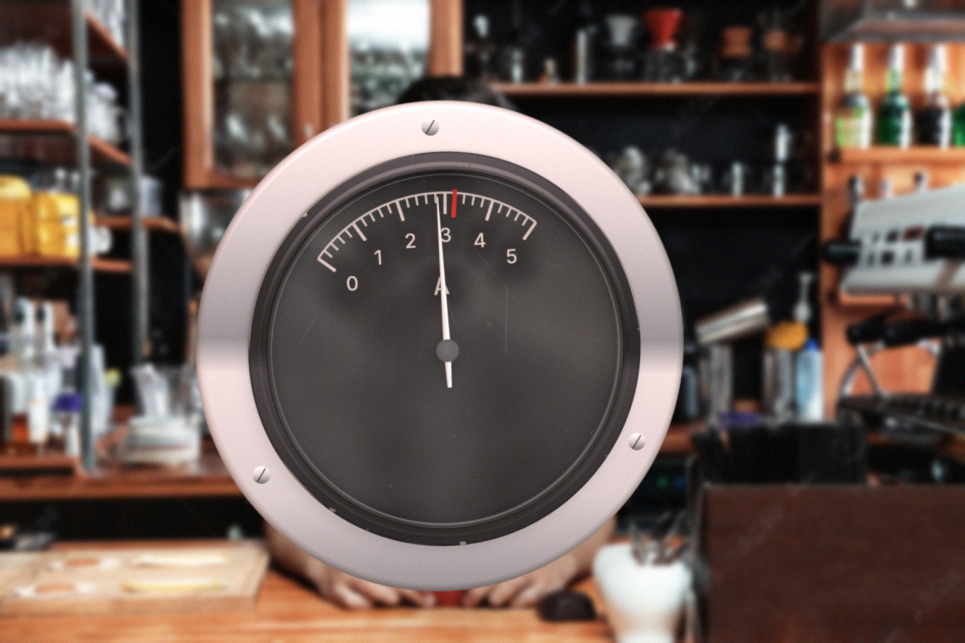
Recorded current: 2.8 A
